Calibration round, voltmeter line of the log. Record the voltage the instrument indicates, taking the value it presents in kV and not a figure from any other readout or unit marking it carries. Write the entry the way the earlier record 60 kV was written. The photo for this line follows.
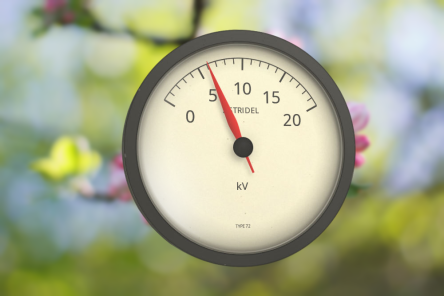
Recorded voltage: 6 kV
